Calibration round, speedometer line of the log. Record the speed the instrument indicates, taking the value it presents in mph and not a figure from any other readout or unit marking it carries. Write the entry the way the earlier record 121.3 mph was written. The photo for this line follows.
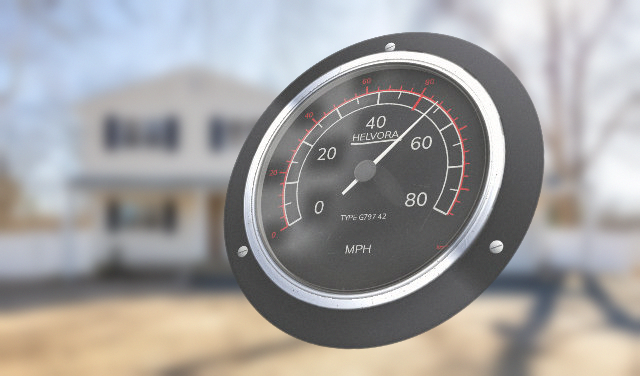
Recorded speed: 55 mph
